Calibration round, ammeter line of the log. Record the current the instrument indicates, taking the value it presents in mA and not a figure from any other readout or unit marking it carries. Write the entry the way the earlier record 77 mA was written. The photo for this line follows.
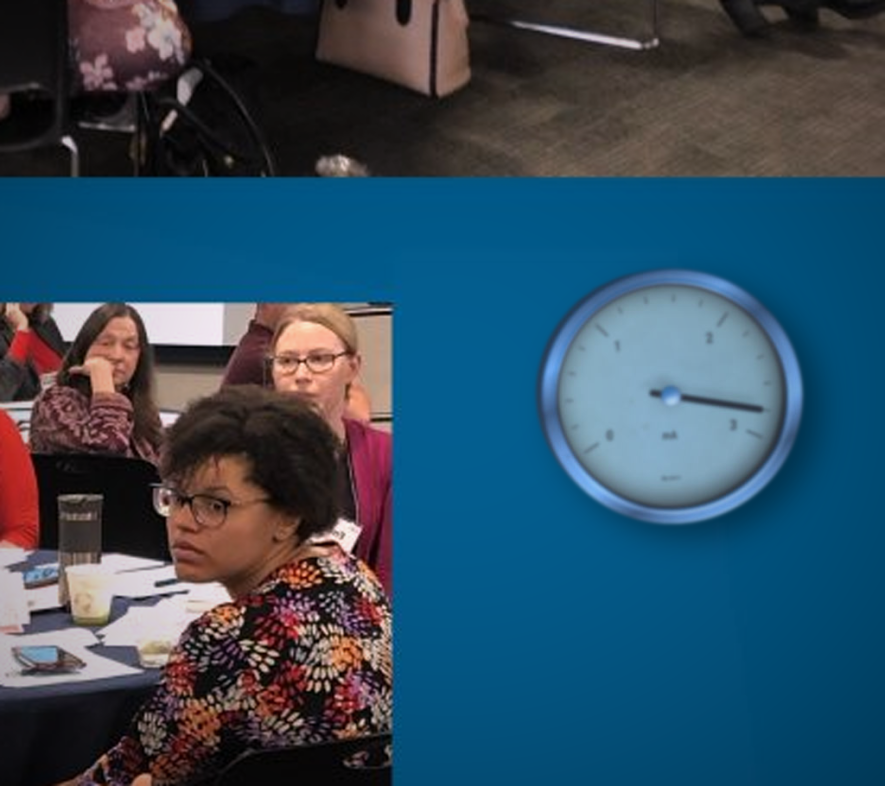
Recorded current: 2.8 mA
